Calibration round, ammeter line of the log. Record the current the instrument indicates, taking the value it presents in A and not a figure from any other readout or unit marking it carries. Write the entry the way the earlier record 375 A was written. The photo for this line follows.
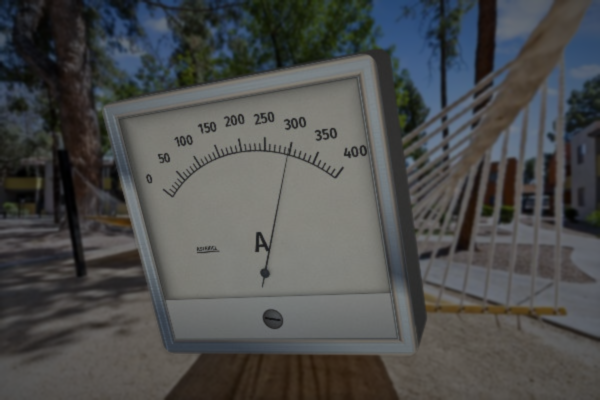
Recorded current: 300 A
